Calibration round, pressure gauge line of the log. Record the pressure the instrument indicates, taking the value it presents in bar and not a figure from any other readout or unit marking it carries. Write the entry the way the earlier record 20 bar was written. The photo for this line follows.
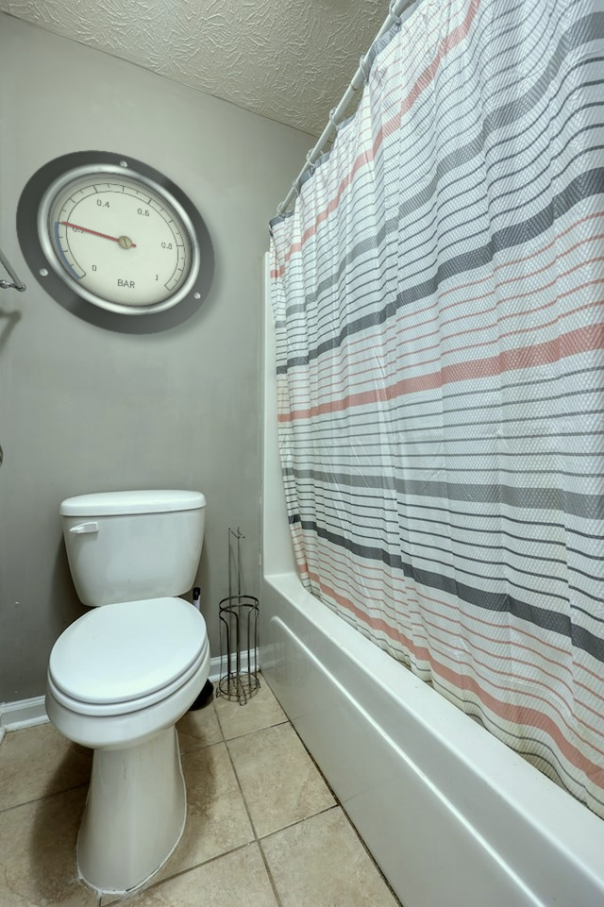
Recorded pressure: 0.2 bar
